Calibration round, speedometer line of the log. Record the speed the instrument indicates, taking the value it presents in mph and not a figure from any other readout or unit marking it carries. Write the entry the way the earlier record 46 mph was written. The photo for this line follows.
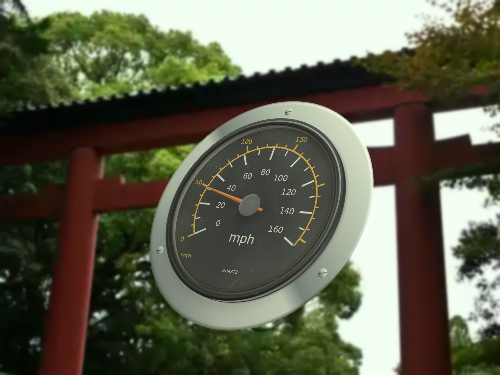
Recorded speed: 30 mph
